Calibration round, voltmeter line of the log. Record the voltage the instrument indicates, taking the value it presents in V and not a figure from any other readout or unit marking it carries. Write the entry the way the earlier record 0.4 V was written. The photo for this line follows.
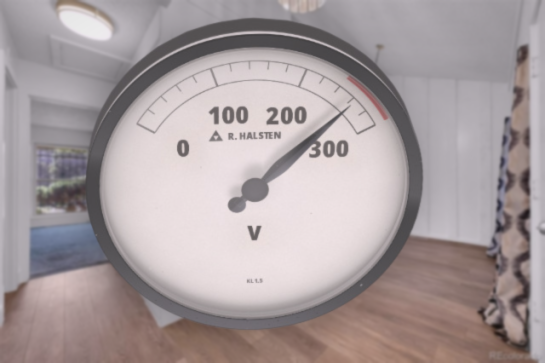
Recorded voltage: 260 V
